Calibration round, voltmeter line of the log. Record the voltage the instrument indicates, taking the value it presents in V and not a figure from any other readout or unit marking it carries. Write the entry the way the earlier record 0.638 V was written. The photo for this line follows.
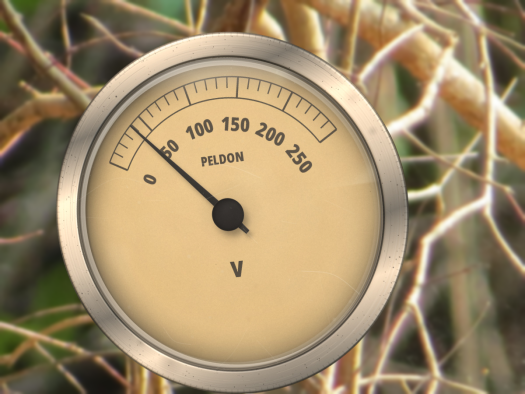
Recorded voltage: 40 V
